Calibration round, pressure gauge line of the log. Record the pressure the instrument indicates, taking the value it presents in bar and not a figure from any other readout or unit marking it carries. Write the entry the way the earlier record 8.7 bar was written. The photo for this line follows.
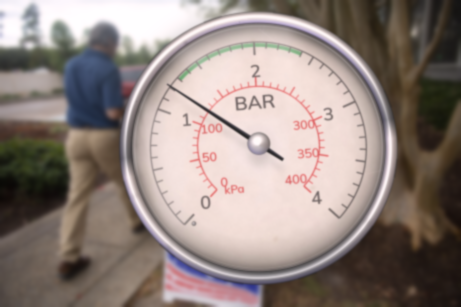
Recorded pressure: 1.2 bar
